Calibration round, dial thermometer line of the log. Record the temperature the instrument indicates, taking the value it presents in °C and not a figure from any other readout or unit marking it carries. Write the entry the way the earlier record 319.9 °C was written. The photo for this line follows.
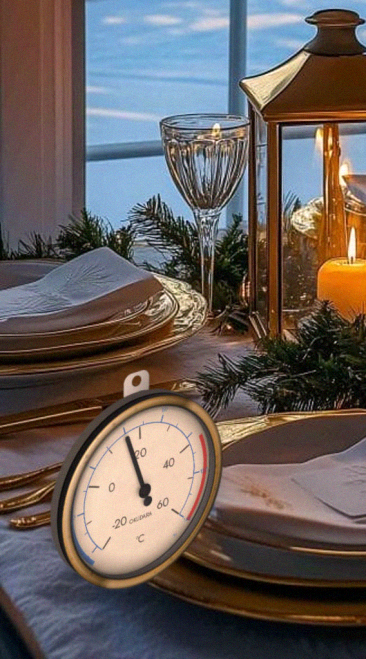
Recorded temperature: 15 °C
